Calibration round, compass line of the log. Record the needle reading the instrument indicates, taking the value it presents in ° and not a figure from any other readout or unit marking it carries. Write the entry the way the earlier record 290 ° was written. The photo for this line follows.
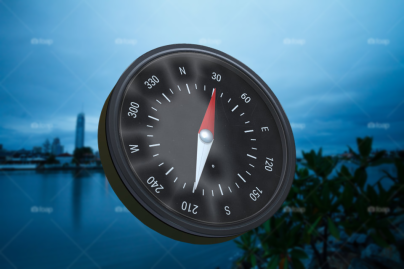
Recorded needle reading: 30 °
